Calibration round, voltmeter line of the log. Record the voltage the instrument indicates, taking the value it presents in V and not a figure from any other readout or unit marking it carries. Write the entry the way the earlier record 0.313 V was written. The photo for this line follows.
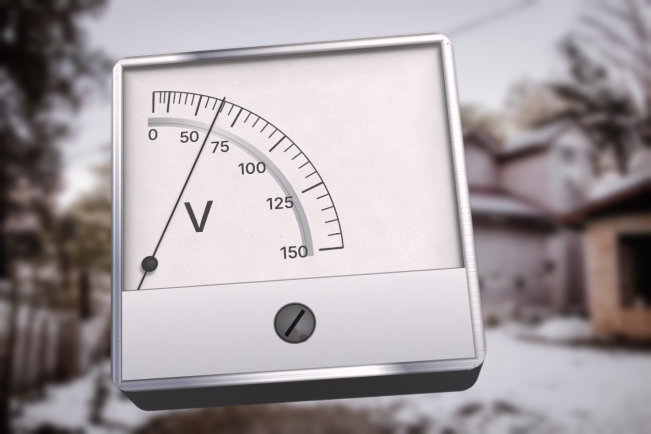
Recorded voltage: 65 V
